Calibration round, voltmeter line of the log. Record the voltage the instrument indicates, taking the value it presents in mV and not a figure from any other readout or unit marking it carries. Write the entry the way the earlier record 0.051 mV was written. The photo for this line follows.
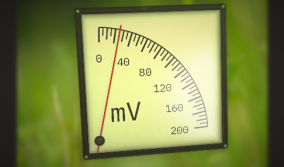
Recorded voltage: 25 mV
